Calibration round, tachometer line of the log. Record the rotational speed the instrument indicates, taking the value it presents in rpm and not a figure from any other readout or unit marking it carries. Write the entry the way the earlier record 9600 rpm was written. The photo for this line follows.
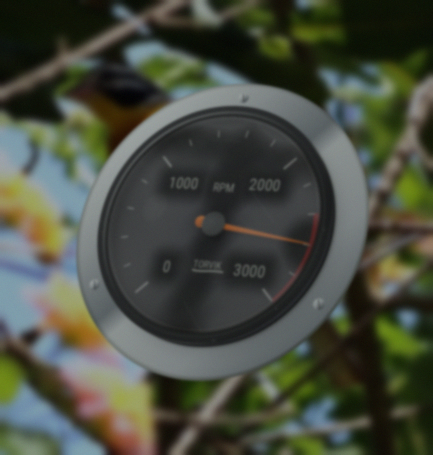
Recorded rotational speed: 2600 rpm
